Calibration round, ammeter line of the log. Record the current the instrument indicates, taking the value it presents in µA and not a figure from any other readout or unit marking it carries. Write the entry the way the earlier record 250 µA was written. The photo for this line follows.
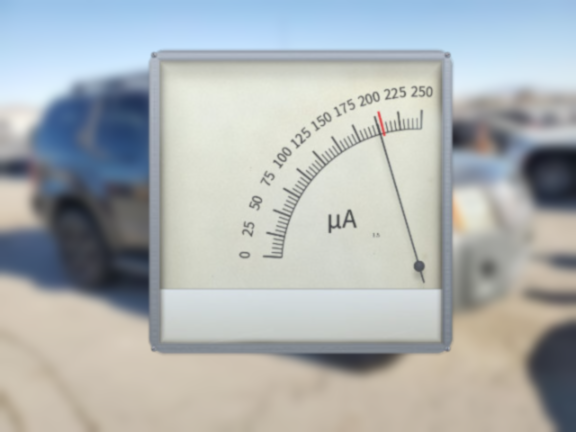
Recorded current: 200 µA
